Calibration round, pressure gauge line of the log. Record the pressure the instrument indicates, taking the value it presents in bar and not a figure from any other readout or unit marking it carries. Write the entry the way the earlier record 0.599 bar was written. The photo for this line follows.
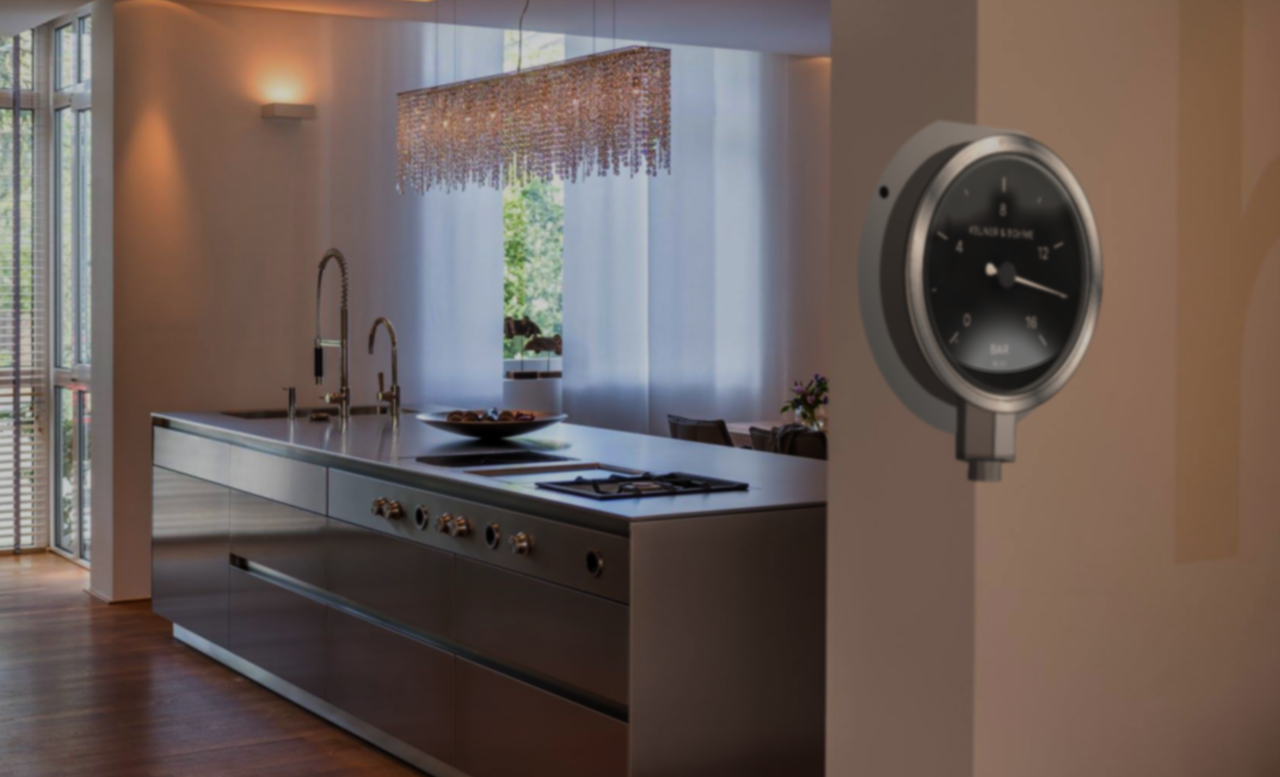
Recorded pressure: 14 bar
